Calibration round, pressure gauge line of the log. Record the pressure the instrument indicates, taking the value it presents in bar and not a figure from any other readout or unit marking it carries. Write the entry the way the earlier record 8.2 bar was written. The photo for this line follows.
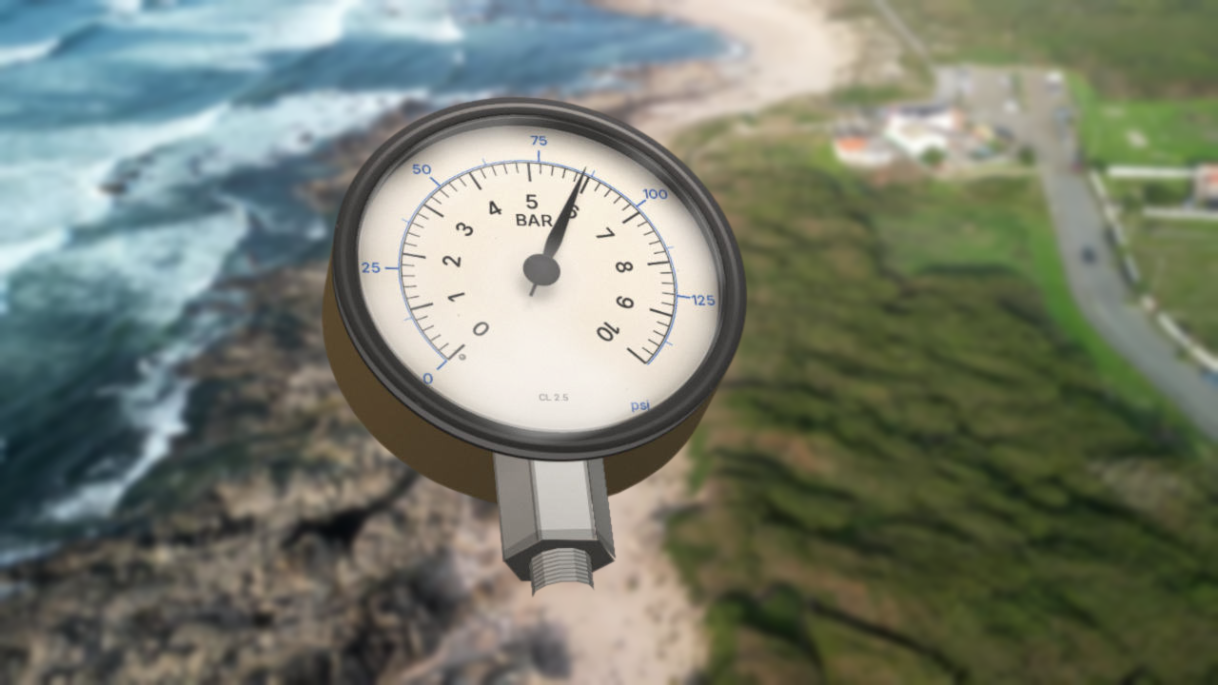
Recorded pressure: 5.9 bar
